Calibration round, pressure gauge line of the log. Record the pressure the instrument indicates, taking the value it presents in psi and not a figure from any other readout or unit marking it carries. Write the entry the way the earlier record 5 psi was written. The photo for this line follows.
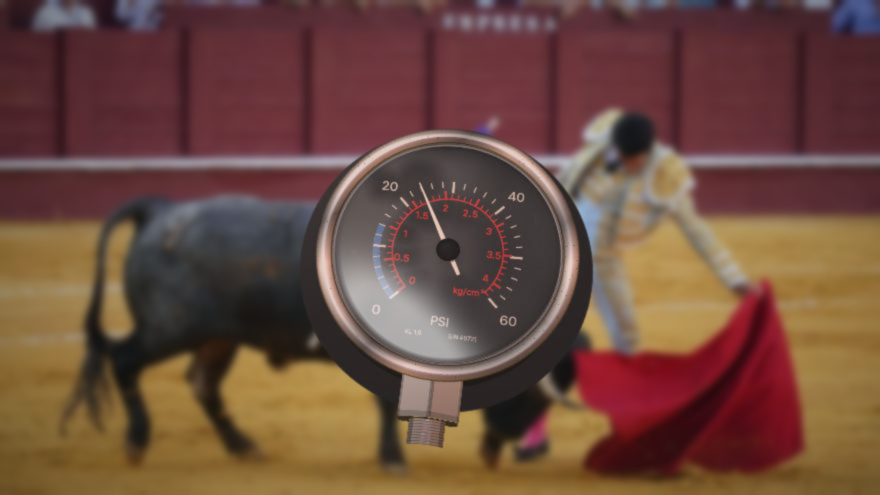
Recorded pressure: 24 psi
